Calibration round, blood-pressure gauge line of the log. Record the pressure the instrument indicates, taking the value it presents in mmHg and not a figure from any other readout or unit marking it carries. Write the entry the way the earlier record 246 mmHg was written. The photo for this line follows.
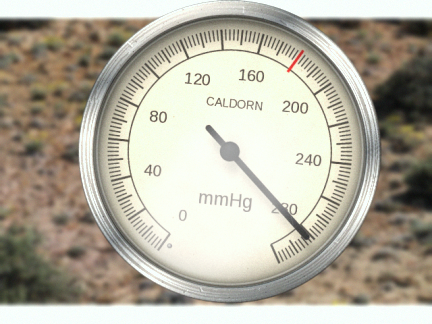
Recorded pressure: 282 mmHg
